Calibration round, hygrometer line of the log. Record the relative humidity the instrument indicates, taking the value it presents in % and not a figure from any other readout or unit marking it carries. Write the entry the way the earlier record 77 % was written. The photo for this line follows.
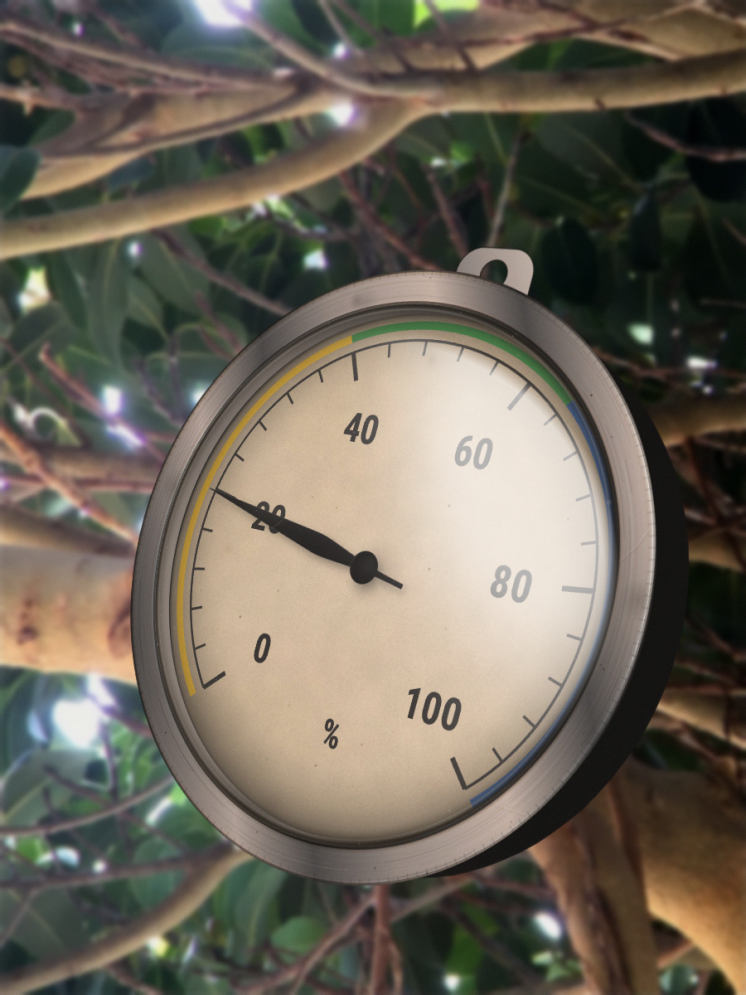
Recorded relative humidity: 20 %
